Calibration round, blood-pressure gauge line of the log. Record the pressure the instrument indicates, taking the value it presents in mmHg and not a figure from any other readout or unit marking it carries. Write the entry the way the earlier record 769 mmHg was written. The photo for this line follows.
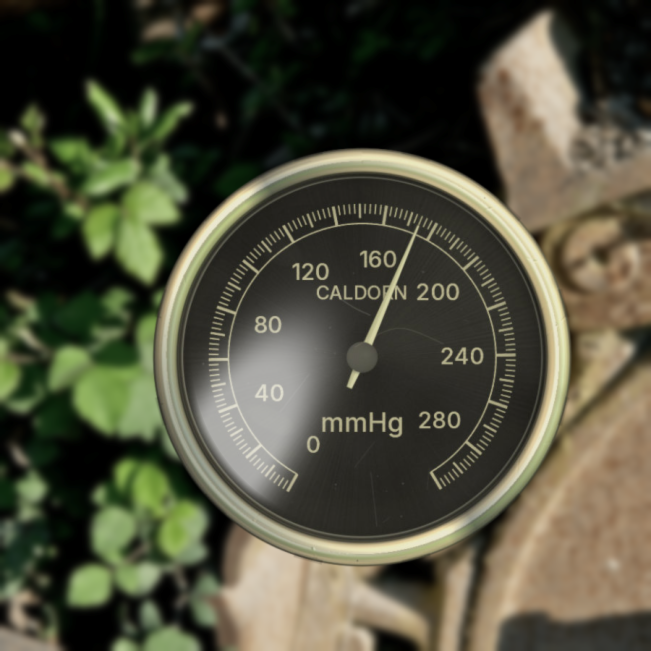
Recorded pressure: 174 mmHg
